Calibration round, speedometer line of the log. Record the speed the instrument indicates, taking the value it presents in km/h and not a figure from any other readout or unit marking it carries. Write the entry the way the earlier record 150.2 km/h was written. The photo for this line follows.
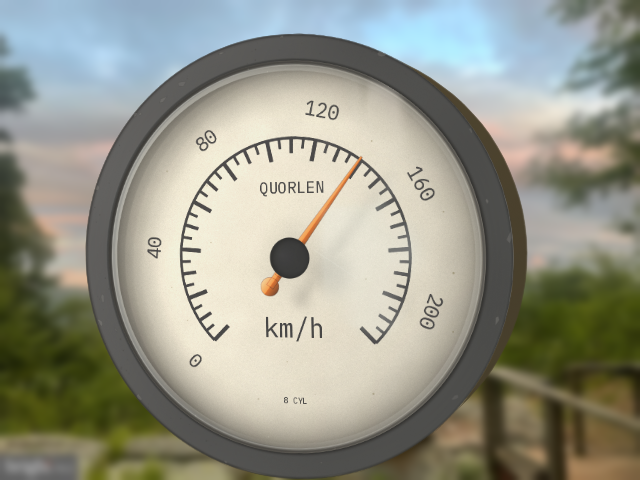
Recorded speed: 140 km/h
